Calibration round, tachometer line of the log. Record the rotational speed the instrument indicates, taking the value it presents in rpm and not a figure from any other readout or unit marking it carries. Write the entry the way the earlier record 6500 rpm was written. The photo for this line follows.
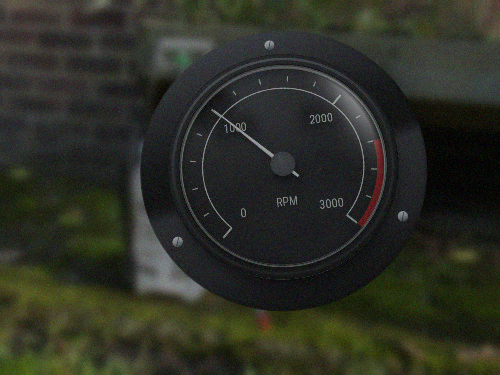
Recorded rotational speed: 1000 rpm
